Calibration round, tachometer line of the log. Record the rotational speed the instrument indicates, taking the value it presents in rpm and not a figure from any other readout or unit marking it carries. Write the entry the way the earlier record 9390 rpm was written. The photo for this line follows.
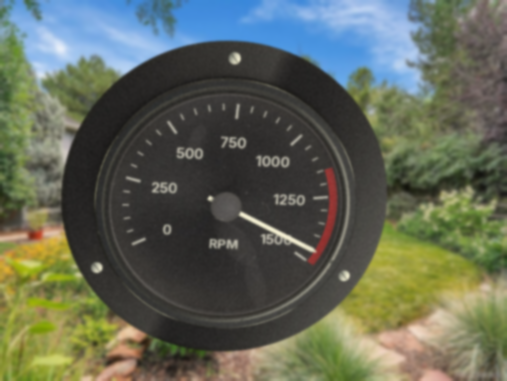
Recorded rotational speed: 1450 rpm
